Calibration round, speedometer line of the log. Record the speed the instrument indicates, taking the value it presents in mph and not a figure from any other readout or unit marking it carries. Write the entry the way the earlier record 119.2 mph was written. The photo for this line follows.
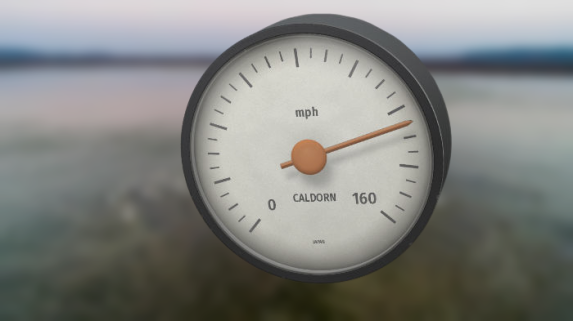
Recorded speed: 125 mph
